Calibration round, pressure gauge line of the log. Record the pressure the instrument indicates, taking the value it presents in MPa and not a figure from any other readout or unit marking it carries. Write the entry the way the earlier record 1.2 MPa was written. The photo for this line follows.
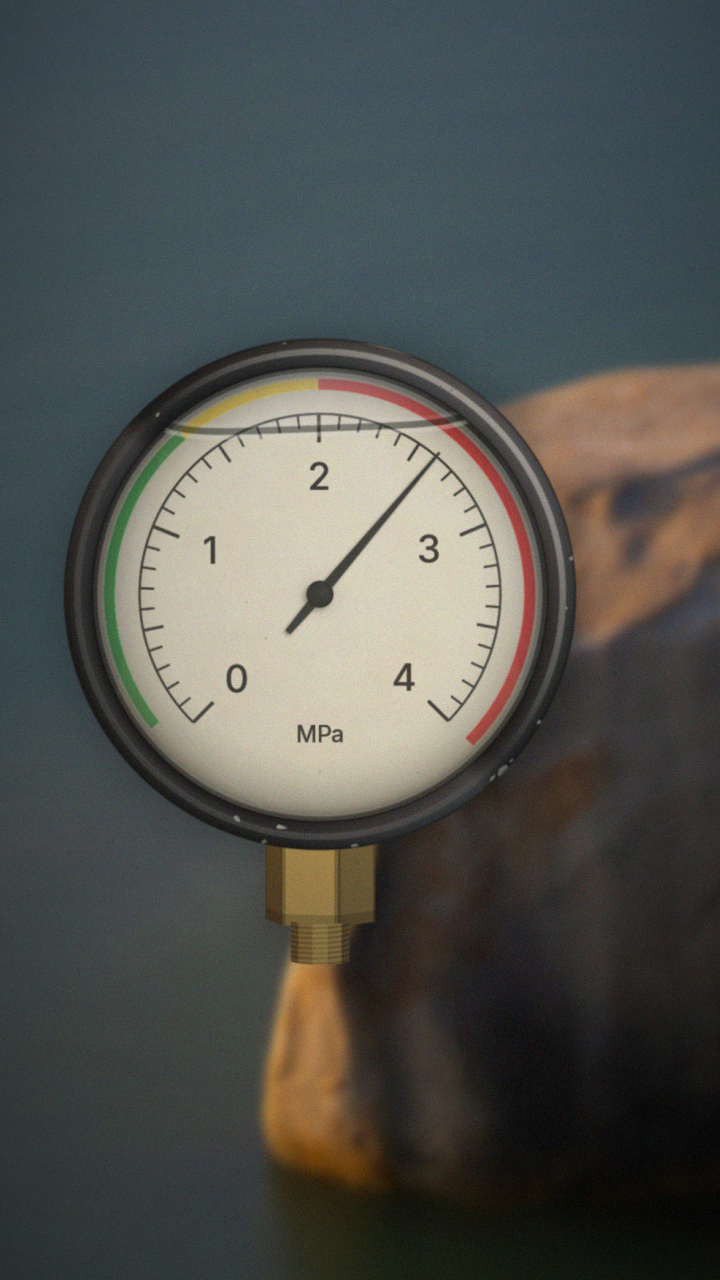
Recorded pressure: 2.6 MPa
